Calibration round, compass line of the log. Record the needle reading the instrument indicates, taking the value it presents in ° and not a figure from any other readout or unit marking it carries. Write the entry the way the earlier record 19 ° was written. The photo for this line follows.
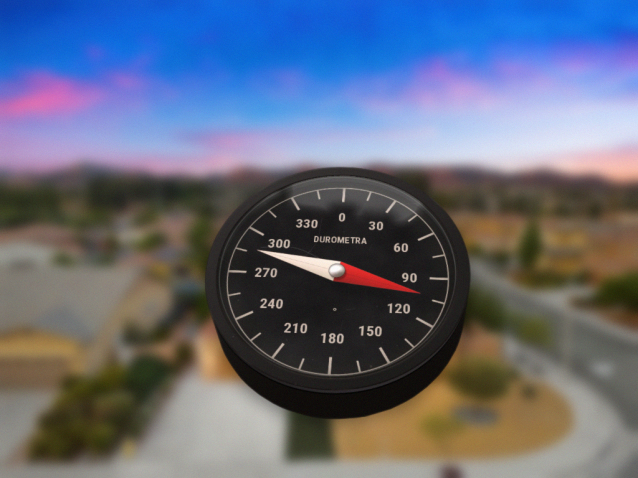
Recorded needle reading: 105 °
